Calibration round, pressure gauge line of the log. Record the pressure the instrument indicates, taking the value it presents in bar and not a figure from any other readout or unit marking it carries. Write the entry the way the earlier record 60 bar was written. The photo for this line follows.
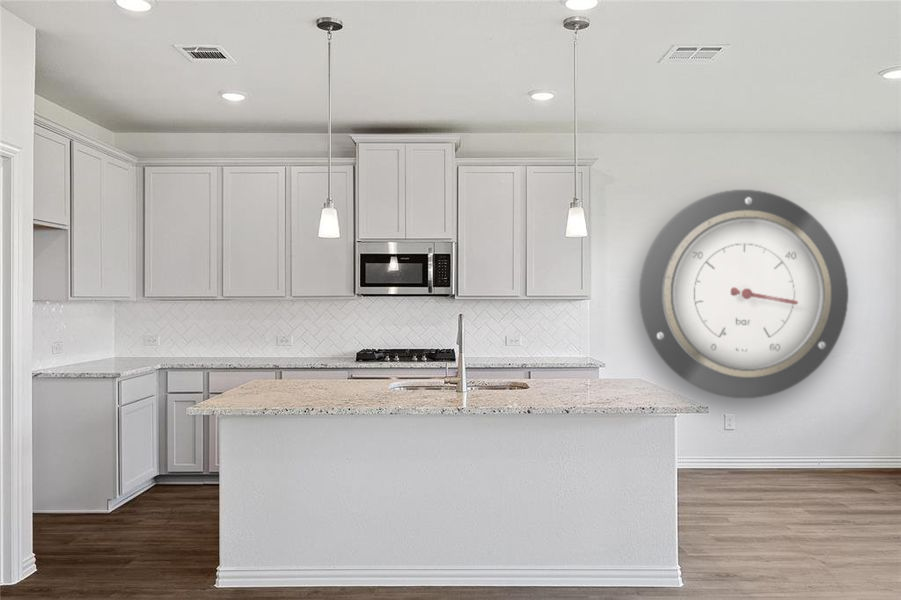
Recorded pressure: 50 bar
